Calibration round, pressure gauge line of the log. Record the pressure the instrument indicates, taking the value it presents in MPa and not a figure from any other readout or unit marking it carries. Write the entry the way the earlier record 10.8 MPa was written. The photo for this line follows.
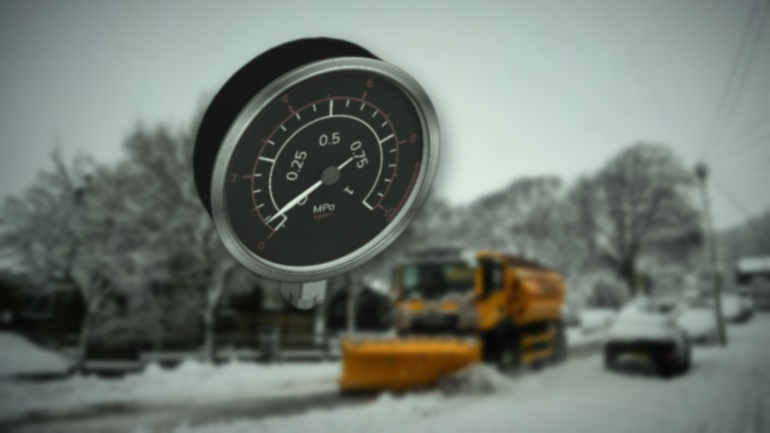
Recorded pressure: 0.05 MPa
